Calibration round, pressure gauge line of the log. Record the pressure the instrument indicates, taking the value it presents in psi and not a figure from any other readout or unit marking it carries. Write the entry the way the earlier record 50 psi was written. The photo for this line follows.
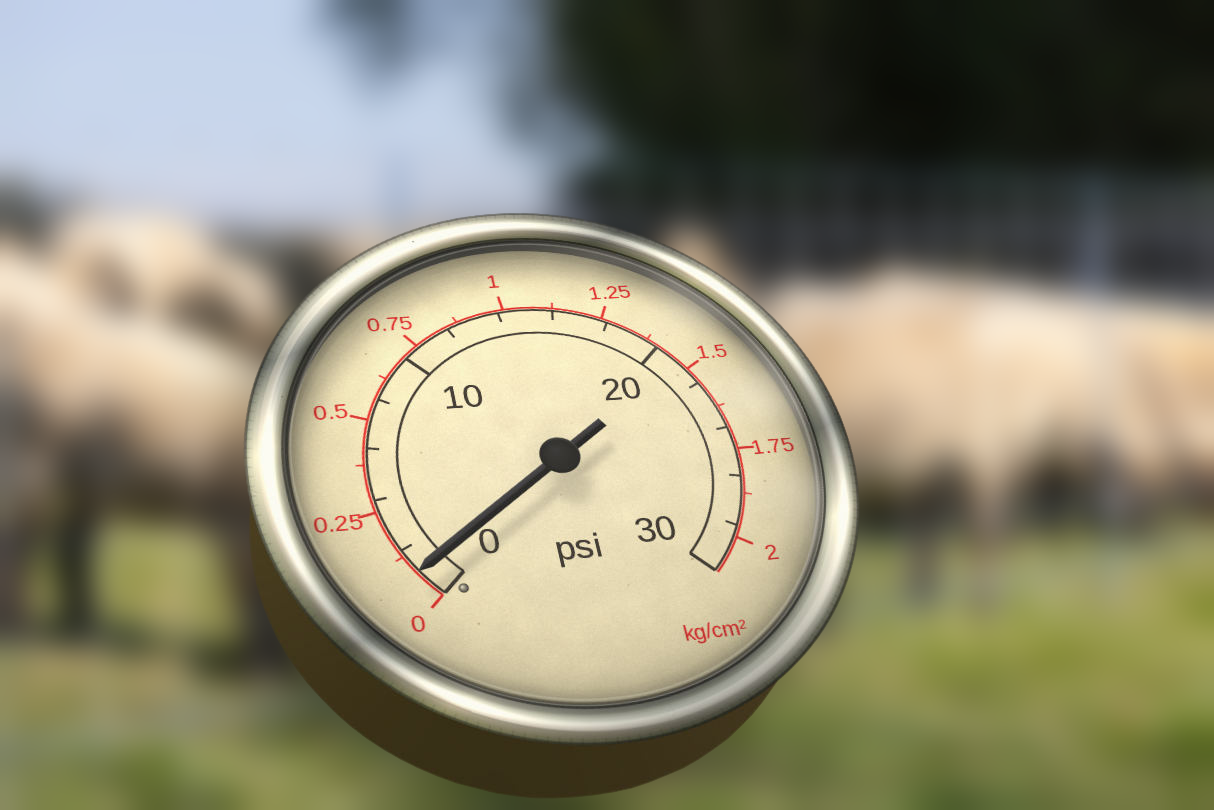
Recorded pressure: 1 psi
